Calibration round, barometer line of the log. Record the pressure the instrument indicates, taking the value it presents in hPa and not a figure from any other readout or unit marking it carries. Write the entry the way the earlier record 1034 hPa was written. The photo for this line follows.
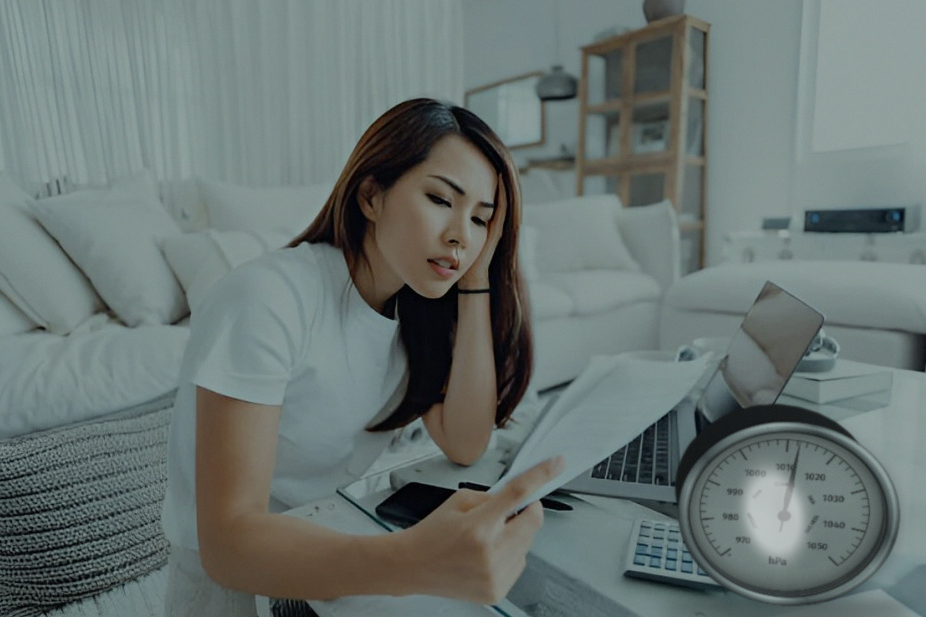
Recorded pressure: 1012 hPa
